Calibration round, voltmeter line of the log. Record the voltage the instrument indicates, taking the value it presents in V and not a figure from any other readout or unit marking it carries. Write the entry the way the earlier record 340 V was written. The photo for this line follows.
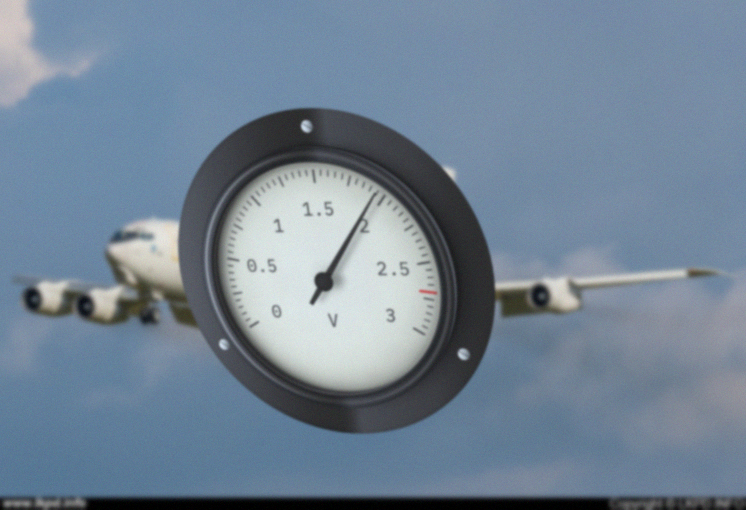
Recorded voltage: 1.95 V
